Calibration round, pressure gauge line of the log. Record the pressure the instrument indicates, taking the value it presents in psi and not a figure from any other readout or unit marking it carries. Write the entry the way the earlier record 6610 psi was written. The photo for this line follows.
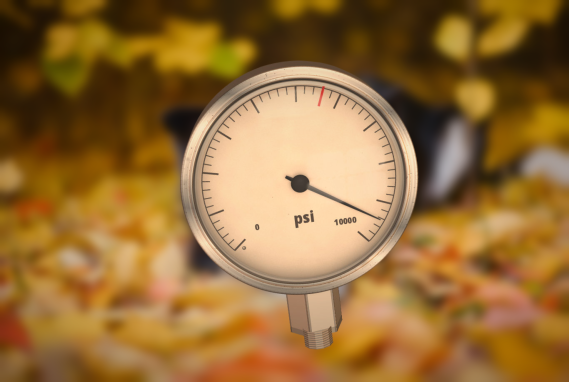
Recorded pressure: 9400 psi
